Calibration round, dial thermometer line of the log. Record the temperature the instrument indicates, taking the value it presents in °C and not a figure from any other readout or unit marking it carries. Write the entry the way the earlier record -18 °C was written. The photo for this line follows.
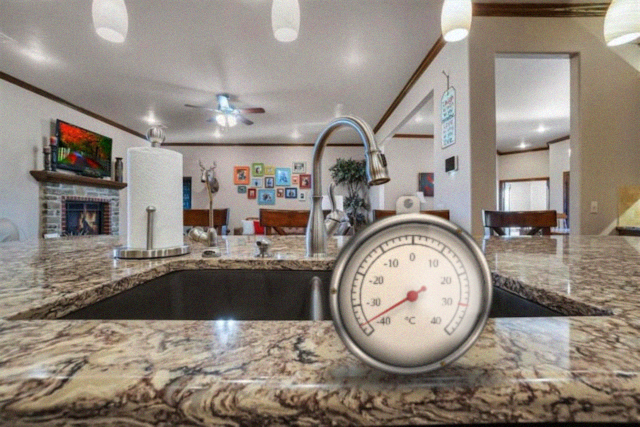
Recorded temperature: -36 °C
